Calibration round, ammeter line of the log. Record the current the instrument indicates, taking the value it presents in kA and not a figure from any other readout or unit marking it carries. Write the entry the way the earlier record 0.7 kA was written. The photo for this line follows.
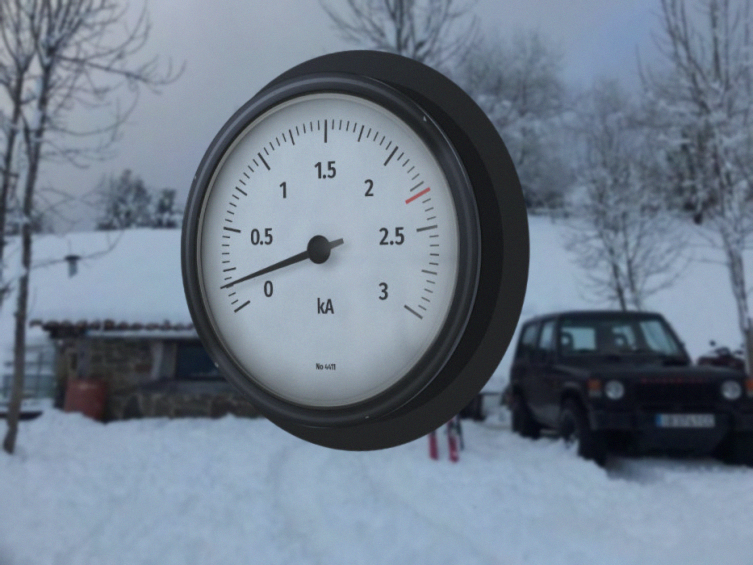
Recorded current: 0.15 kA
